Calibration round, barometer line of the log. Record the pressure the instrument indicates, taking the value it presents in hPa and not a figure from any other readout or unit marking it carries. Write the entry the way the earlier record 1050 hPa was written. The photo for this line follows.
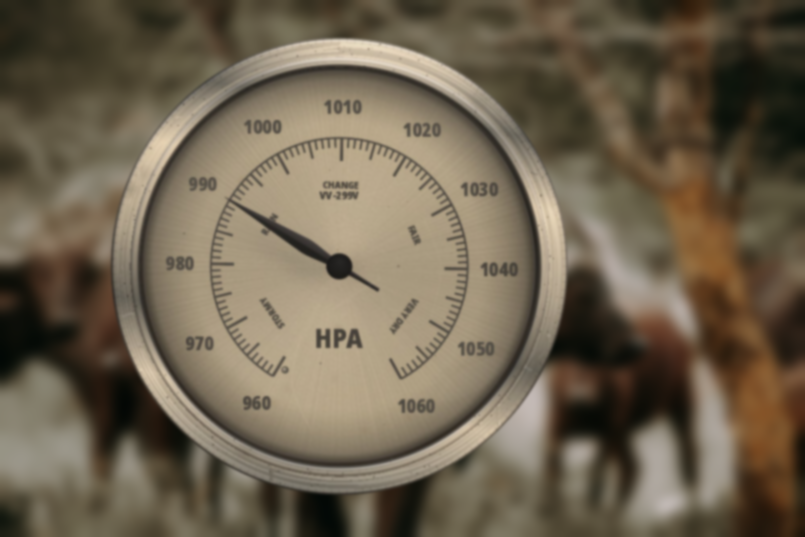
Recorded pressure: 990 hPa
